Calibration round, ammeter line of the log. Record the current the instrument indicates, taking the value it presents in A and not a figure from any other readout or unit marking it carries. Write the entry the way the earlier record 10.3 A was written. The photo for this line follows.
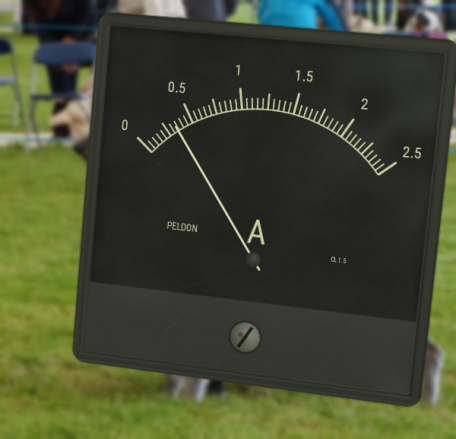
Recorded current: 0.35 A
